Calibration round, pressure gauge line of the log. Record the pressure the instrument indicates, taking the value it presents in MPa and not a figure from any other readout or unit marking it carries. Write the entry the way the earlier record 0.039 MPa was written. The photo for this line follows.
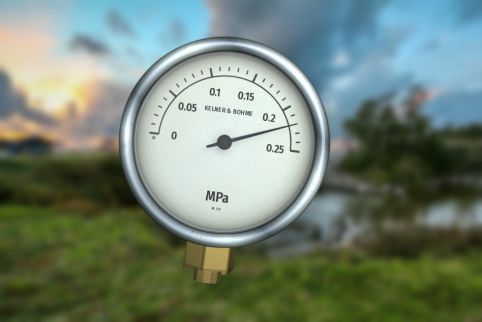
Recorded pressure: 0.22 MPa
